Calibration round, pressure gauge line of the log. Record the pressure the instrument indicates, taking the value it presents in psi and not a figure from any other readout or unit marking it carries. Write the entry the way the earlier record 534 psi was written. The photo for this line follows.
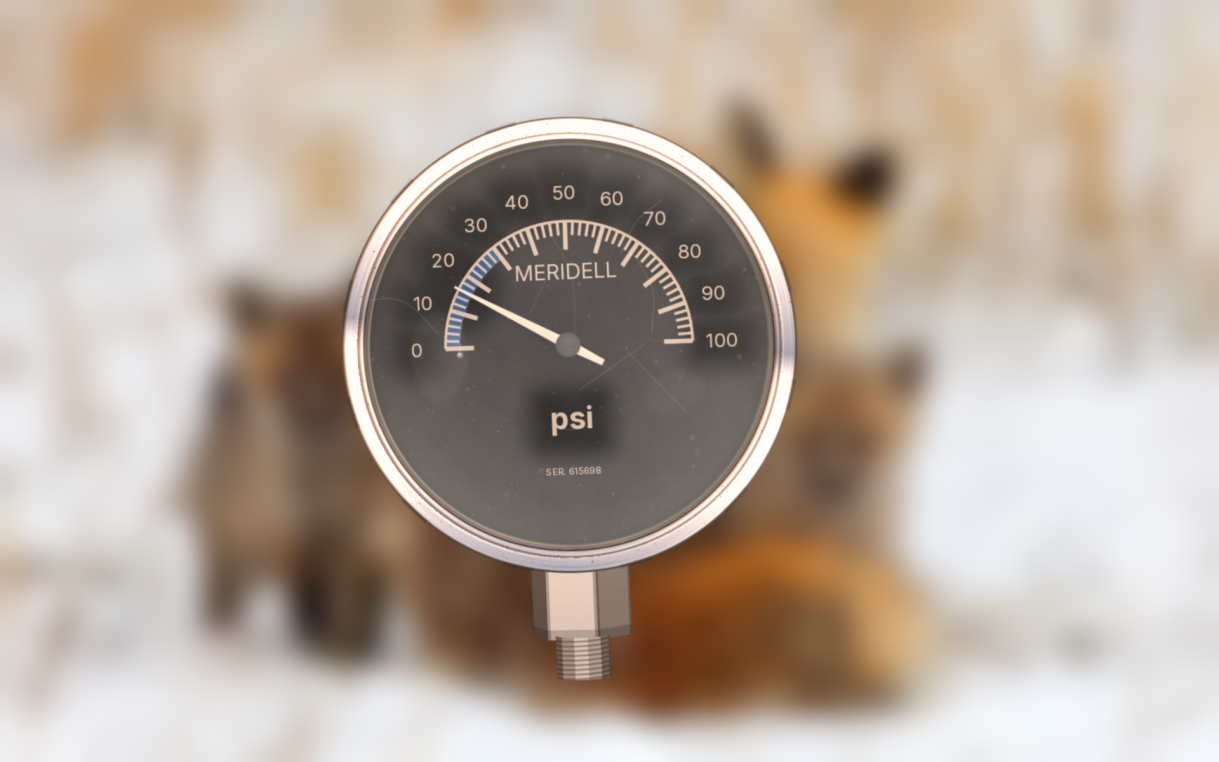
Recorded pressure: 16 psi
